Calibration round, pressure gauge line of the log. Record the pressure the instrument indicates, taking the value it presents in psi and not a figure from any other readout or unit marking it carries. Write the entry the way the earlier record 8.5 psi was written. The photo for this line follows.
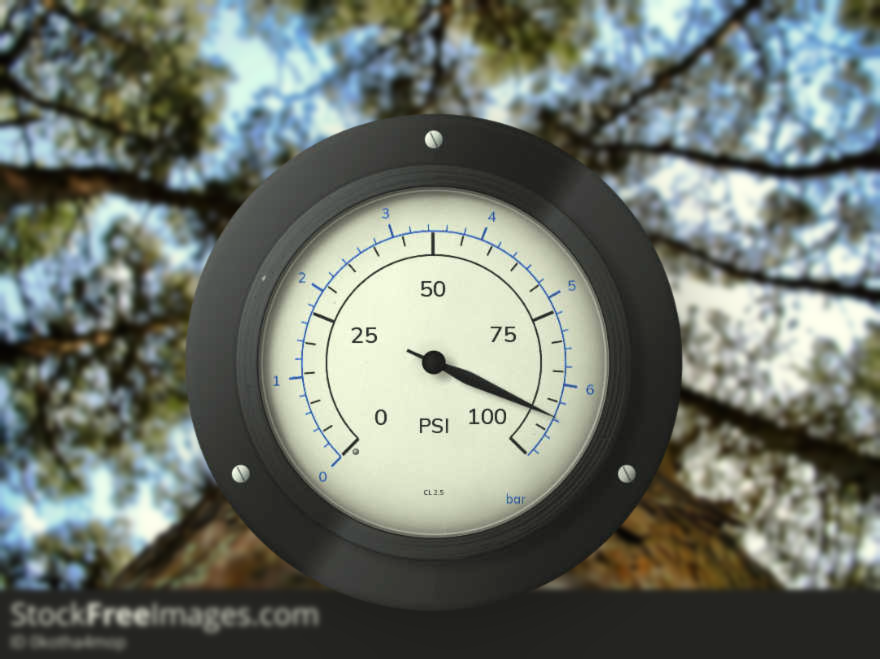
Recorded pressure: 92.5 psi
